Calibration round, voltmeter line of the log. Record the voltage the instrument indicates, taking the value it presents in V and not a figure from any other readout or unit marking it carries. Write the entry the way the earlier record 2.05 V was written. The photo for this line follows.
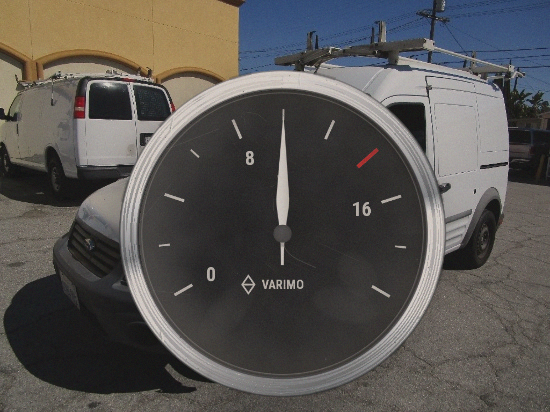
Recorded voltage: 10 V
